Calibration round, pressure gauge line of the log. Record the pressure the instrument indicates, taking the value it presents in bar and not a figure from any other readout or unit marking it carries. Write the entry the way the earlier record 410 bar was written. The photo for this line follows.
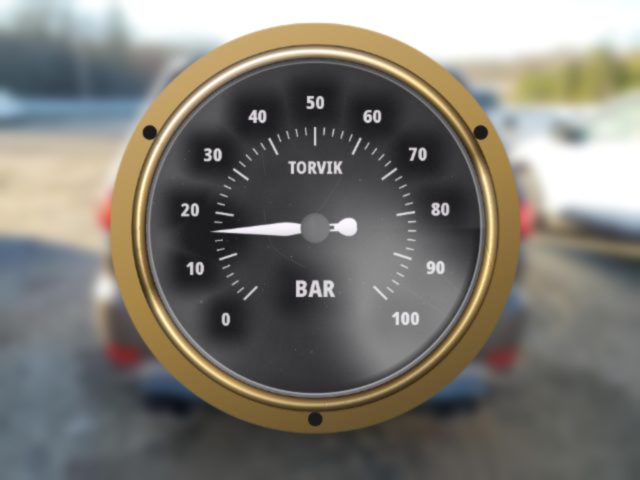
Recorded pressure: 16 bar
